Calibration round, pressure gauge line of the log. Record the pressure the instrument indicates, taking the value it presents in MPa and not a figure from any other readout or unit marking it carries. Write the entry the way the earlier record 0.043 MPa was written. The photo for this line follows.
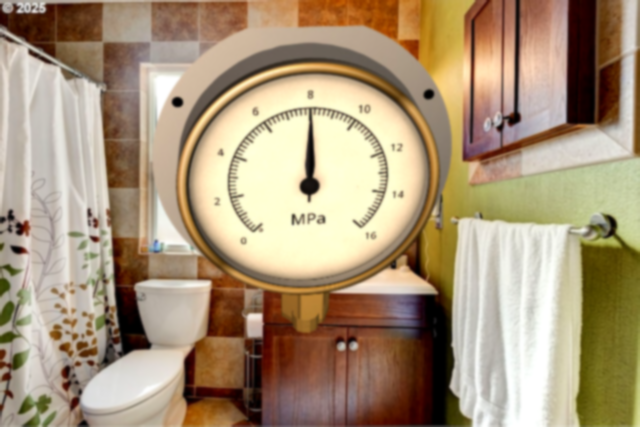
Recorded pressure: 8 MPa
